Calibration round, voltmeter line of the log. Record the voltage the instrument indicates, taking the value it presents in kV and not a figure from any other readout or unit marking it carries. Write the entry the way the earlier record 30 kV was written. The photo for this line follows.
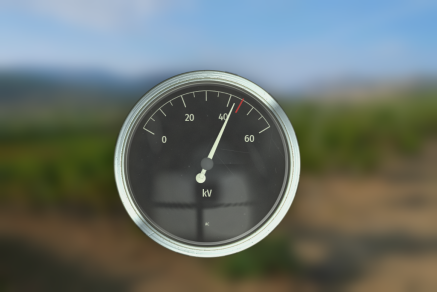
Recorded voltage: 42.5 kV
